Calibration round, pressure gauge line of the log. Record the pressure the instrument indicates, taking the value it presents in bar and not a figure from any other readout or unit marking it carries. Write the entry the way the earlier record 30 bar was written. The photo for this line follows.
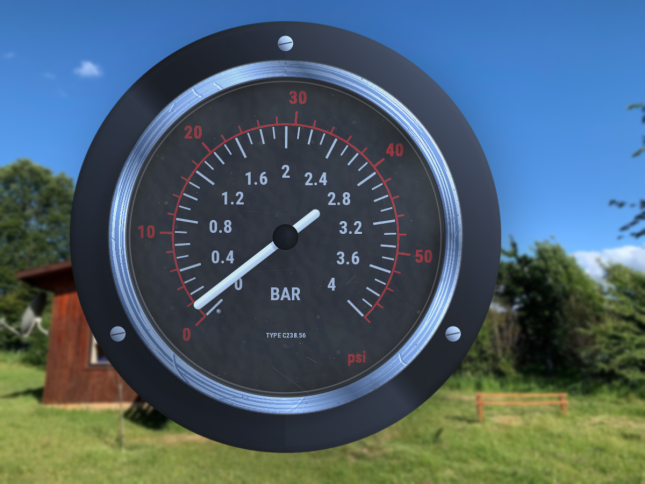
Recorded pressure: 0.1 bar
